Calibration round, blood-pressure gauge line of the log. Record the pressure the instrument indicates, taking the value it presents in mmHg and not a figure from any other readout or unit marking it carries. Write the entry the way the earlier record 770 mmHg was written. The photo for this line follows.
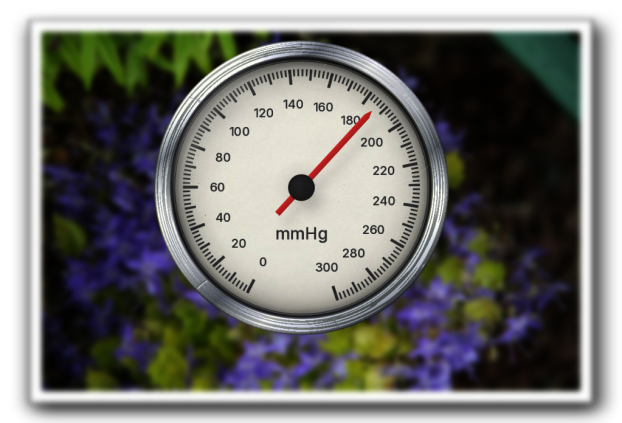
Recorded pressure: 186 mmHg
